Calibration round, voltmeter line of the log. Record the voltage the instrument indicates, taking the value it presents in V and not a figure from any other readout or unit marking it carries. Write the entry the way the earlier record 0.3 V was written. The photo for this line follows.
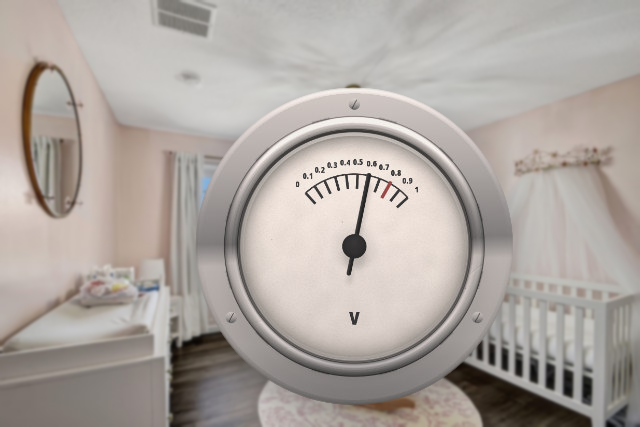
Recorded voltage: 0.6 V
